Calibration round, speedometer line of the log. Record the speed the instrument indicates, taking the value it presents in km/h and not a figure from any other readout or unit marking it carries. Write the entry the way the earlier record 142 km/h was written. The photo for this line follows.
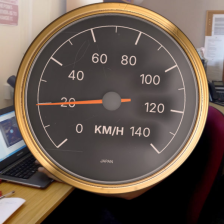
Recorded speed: 20 km/h
